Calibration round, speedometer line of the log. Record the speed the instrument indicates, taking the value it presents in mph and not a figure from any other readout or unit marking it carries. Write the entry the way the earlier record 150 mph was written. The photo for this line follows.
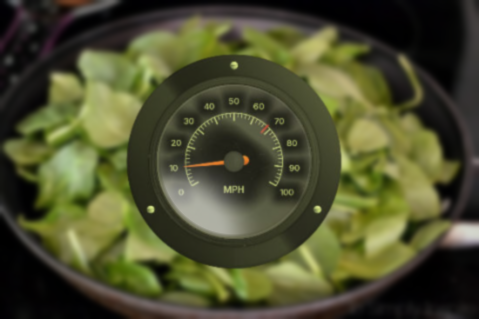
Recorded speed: 10 mph
